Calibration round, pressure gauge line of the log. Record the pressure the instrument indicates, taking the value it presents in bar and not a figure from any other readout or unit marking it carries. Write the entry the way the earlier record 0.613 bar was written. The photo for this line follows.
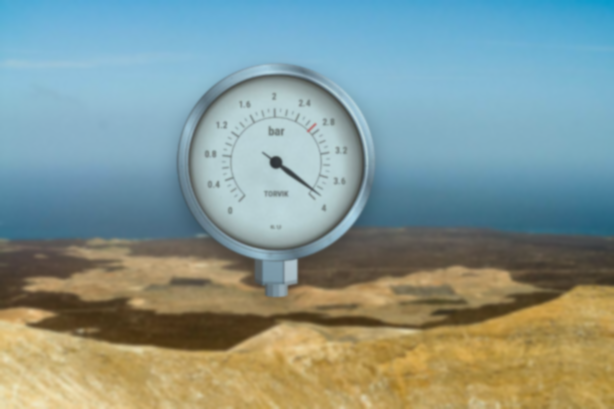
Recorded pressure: 3.9 bar
